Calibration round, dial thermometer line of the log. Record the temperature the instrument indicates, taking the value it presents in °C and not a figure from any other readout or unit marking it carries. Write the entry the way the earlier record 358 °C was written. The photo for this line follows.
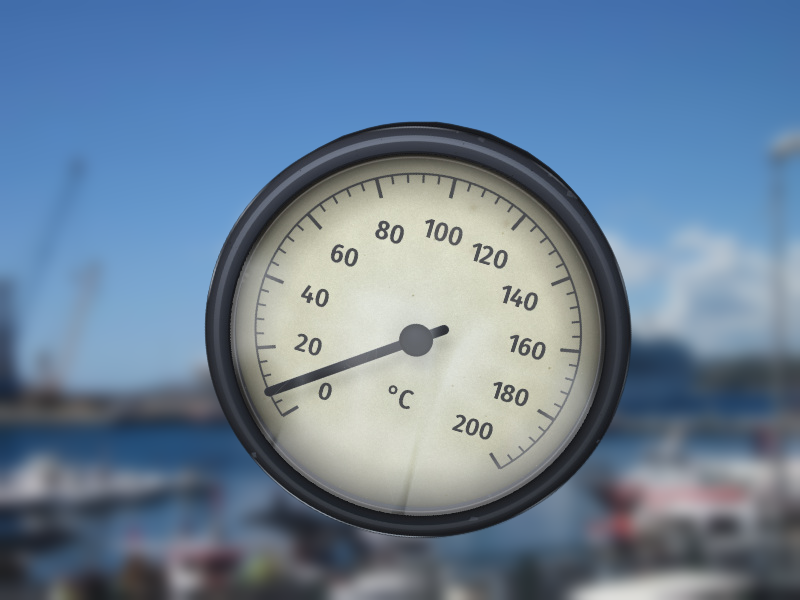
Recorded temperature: 8 °C
